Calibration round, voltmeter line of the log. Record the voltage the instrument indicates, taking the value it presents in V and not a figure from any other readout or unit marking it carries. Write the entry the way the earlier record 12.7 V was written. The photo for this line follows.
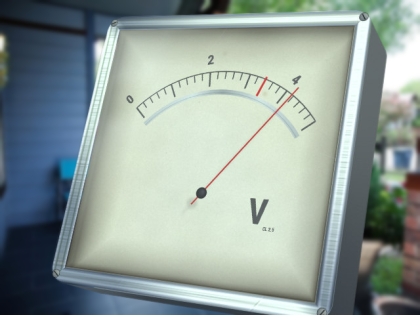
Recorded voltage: 4.2 V
